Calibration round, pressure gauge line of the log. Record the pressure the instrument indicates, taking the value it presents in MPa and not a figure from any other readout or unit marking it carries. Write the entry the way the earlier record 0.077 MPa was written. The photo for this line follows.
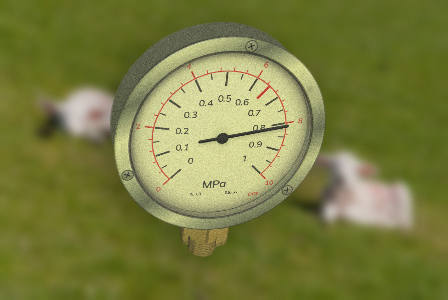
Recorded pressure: 0.8 MPa
